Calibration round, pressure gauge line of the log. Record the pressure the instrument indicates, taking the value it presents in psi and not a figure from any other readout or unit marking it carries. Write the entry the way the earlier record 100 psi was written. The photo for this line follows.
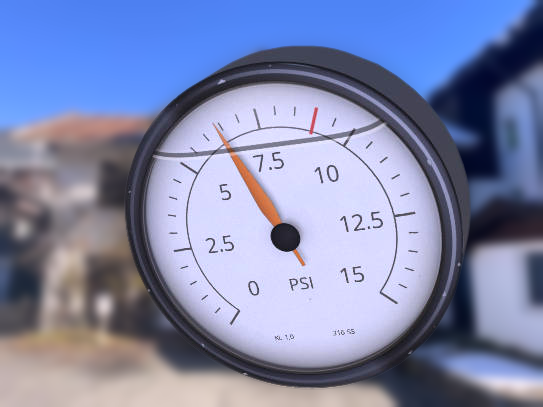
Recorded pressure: 6.5 psi
